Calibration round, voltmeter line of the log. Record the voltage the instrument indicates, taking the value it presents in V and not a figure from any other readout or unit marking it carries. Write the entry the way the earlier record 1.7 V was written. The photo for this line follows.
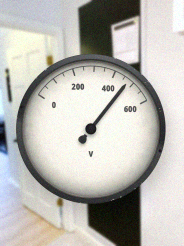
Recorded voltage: 475 V
